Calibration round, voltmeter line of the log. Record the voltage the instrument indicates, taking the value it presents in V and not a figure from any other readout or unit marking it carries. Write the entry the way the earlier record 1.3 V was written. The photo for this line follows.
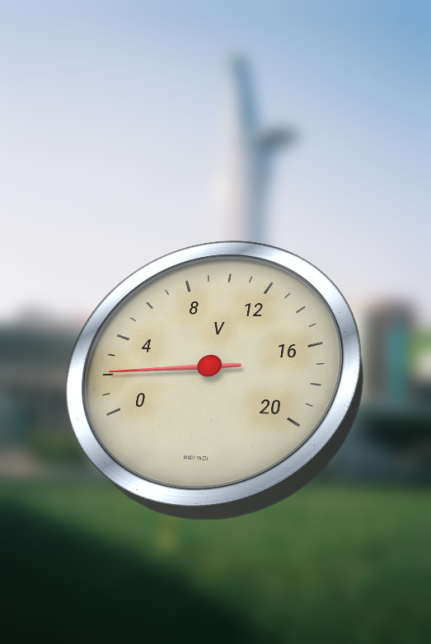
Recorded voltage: 2 V
